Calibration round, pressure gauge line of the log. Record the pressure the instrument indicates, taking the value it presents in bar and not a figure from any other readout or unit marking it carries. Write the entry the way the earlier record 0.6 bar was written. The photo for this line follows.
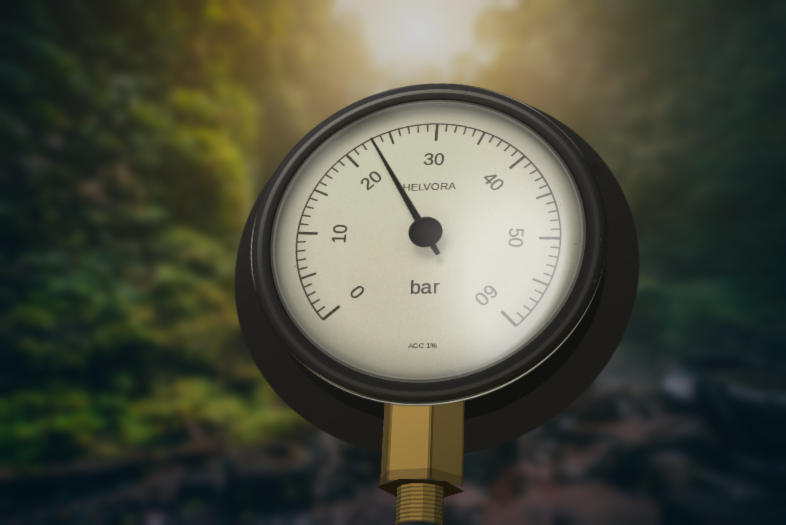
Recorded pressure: 23 bar
